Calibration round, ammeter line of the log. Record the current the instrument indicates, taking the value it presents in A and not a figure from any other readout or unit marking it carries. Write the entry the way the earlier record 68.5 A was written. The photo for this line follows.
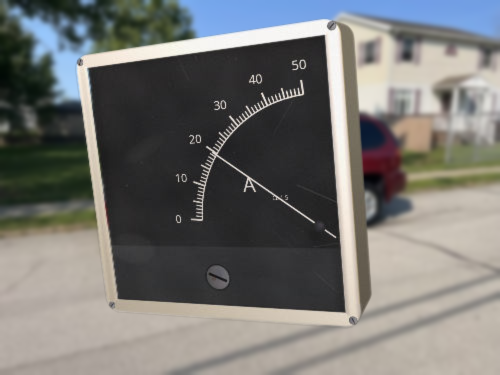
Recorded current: 20 A
